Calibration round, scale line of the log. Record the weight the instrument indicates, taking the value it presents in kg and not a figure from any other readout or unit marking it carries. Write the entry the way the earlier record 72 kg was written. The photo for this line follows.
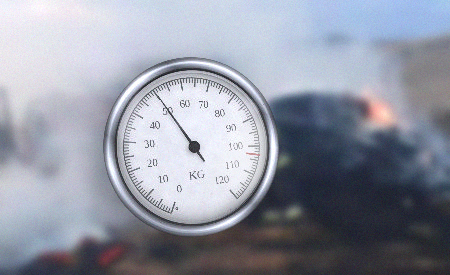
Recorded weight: 50 kg
